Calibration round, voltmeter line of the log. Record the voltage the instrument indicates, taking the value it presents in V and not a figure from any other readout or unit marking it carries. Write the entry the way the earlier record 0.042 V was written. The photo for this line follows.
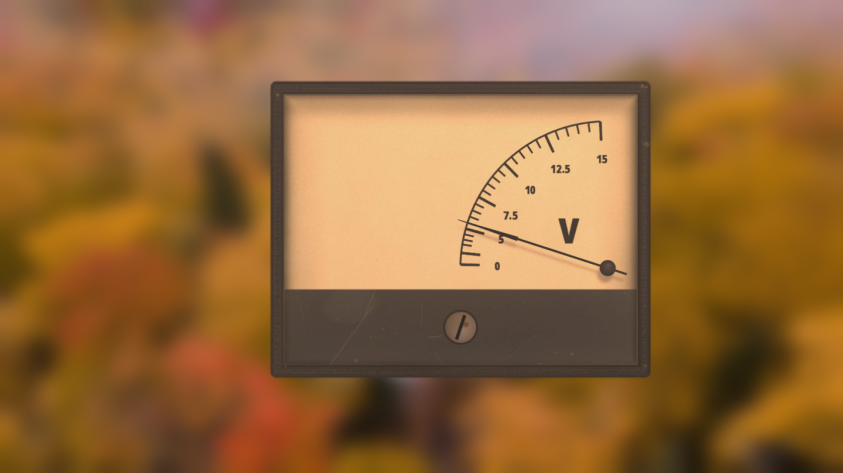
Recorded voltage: 5.5 V
